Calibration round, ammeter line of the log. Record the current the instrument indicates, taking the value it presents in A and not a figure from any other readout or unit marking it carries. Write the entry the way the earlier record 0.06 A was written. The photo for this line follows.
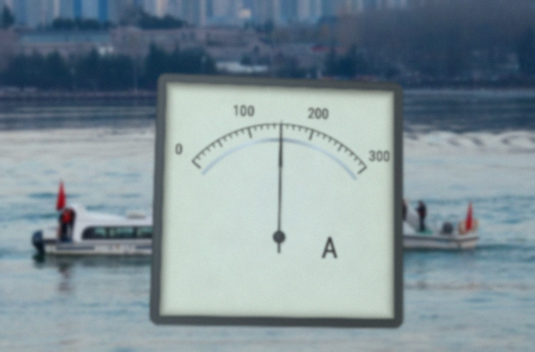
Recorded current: 150 A
